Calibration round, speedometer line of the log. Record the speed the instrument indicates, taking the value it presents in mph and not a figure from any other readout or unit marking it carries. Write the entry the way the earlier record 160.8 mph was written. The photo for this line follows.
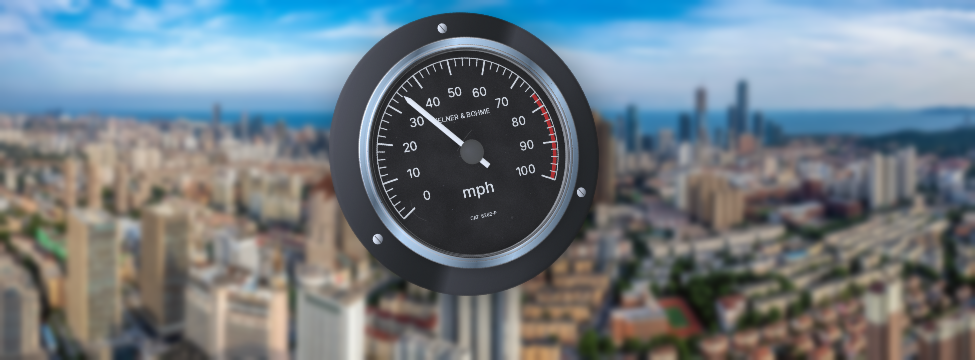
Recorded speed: 34 mph
